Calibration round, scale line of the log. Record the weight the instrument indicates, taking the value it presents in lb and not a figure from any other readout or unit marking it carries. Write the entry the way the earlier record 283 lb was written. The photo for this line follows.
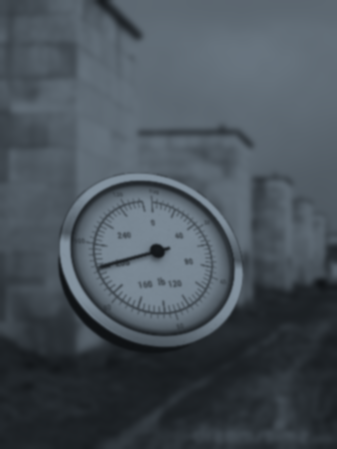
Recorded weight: 200 lb
